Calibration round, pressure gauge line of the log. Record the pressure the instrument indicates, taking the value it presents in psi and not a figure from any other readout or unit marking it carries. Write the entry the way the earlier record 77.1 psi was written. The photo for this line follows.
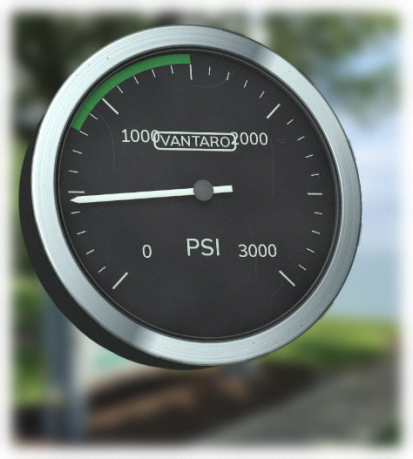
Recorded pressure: 450 psi
